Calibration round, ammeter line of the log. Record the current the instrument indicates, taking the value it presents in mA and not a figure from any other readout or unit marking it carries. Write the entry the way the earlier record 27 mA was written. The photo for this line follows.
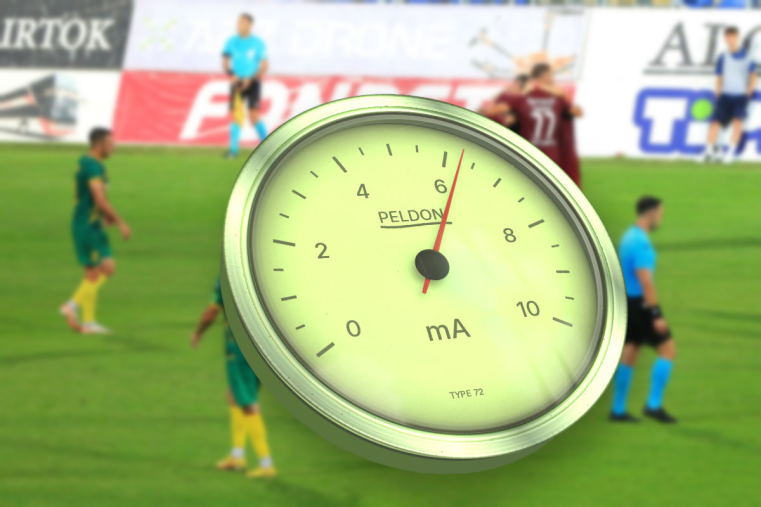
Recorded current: 6.25 mA
